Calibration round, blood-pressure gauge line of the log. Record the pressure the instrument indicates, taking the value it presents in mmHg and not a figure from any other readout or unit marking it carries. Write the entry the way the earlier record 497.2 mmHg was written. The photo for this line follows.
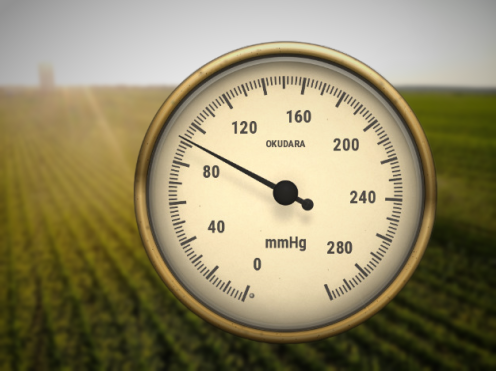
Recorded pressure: 92 mmHg
